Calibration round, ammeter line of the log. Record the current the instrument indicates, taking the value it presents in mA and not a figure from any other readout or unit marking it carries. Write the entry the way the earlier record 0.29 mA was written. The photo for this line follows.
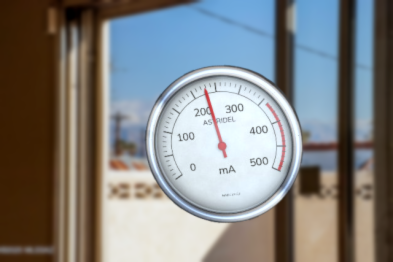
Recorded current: 230 mA
